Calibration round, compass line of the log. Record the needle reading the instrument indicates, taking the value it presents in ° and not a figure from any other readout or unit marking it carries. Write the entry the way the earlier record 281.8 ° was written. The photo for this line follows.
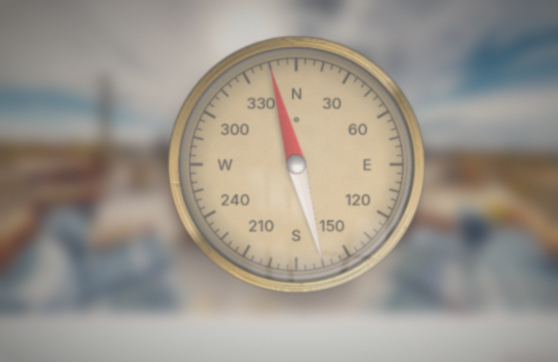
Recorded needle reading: 345 °
